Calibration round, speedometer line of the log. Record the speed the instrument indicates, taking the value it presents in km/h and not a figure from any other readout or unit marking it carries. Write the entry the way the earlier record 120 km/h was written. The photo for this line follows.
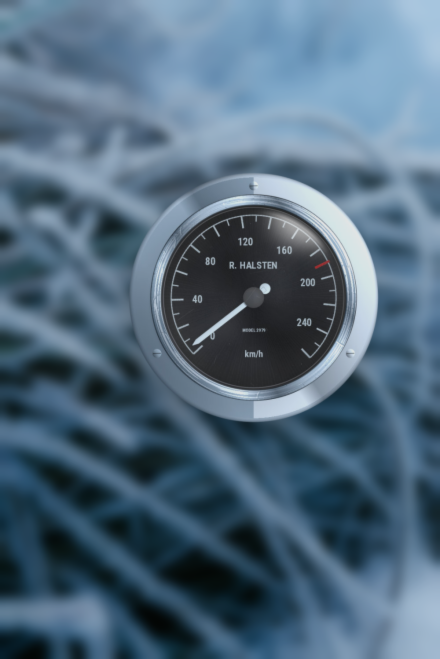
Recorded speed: 5 km/h
